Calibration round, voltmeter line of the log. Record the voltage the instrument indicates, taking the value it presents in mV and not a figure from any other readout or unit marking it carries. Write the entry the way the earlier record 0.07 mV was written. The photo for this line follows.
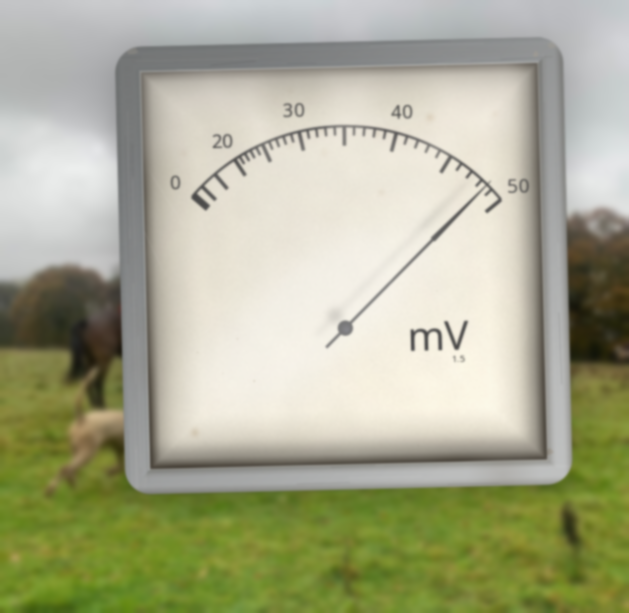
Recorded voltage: 48.5 mV
